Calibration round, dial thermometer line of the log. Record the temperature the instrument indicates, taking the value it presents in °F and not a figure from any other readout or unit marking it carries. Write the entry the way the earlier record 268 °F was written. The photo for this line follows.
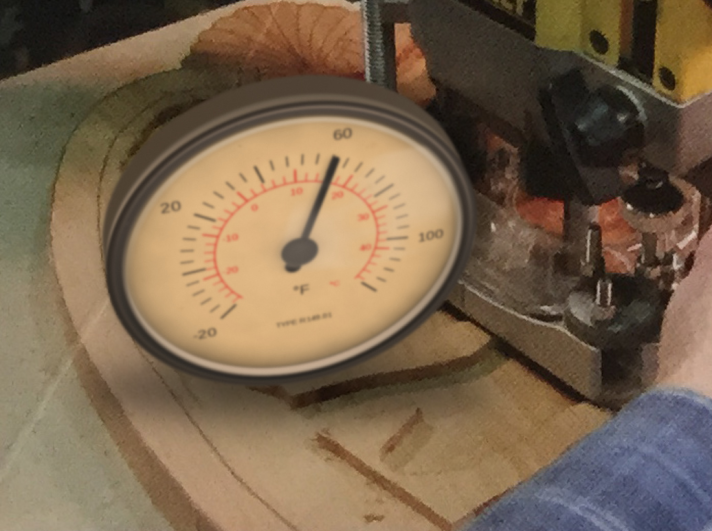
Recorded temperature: 60 °F
